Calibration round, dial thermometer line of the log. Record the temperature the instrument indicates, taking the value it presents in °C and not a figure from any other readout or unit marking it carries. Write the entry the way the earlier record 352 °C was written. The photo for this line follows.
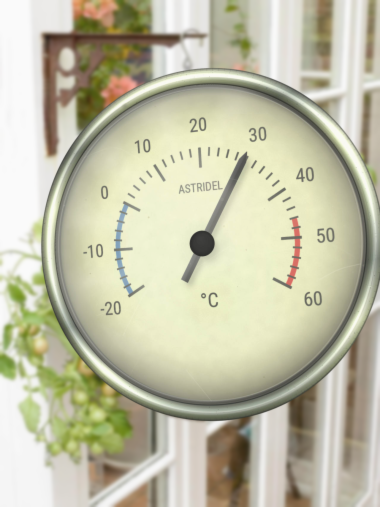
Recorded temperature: 30 °C
